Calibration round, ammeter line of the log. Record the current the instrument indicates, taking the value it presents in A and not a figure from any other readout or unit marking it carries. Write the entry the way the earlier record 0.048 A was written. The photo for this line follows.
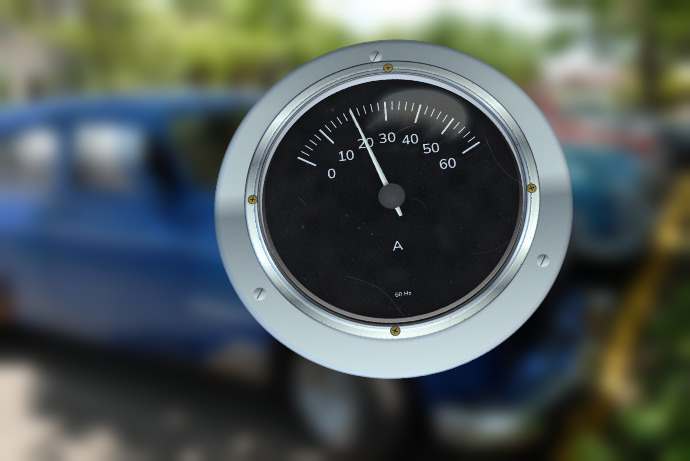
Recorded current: 20 A
